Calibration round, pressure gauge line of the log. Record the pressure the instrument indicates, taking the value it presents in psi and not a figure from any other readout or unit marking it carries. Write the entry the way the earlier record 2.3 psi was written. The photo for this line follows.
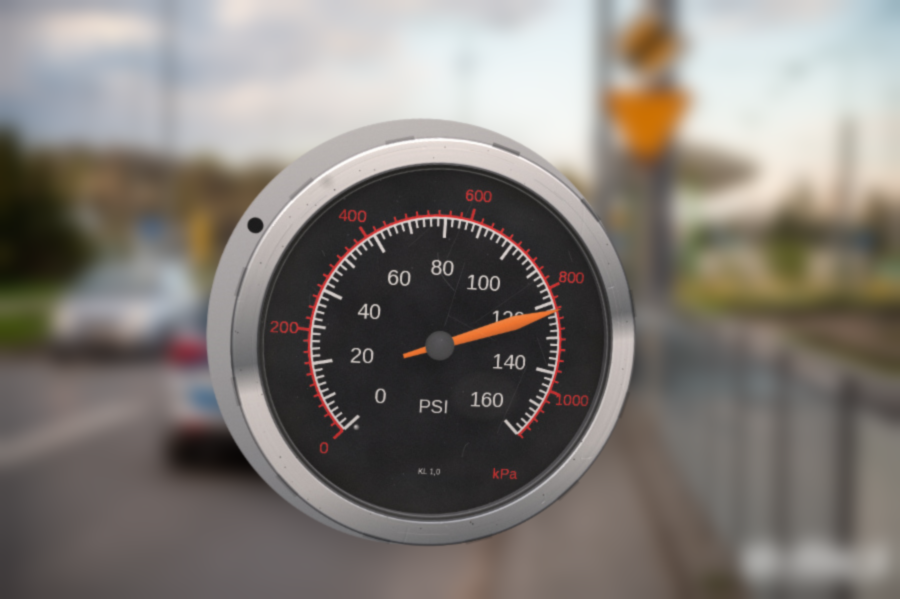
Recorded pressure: 122 psi
